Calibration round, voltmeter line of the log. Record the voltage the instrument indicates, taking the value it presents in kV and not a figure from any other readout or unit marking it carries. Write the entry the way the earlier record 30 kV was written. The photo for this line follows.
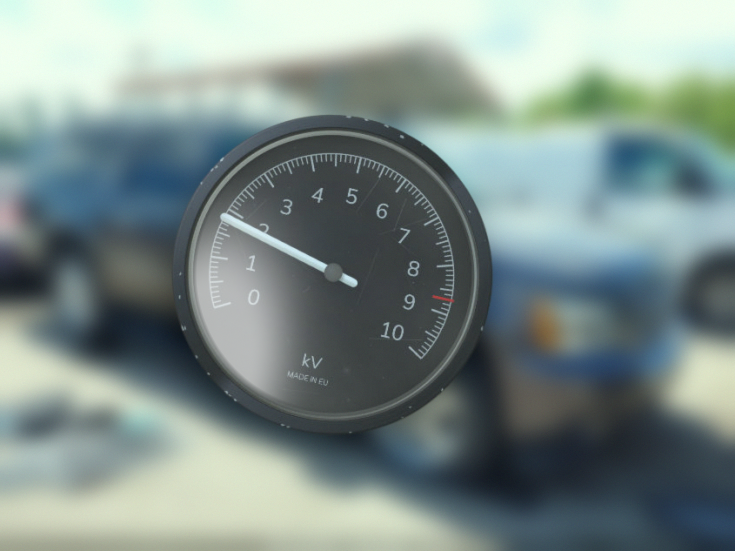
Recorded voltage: 1.8 kV
